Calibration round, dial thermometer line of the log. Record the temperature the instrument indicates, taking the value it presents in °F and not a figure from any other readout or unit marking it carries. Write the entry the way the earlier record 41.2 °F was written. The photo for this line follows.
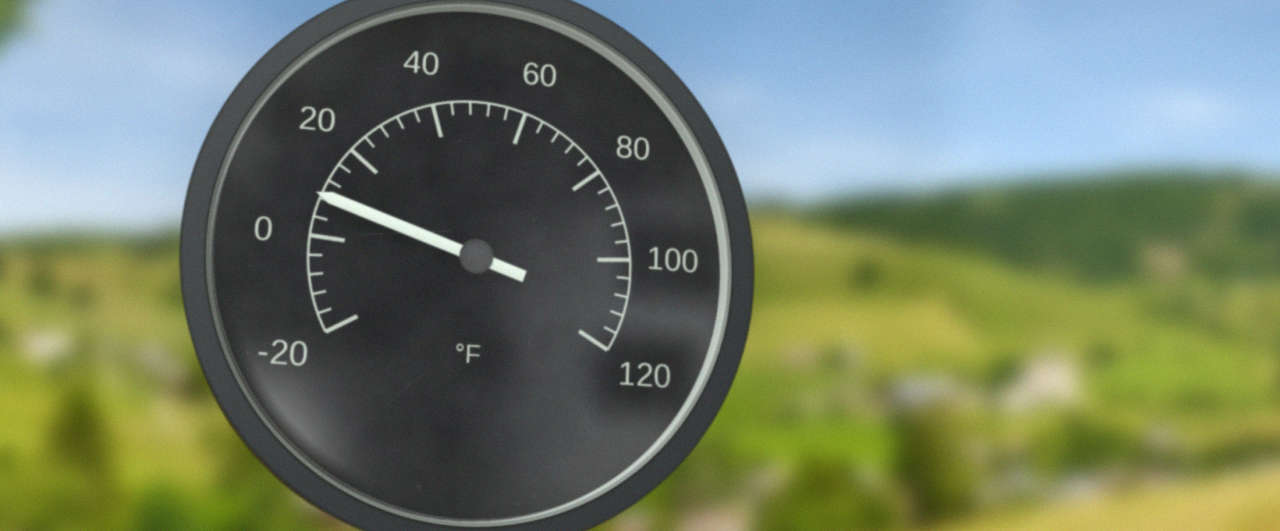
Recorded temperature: 8 °F
